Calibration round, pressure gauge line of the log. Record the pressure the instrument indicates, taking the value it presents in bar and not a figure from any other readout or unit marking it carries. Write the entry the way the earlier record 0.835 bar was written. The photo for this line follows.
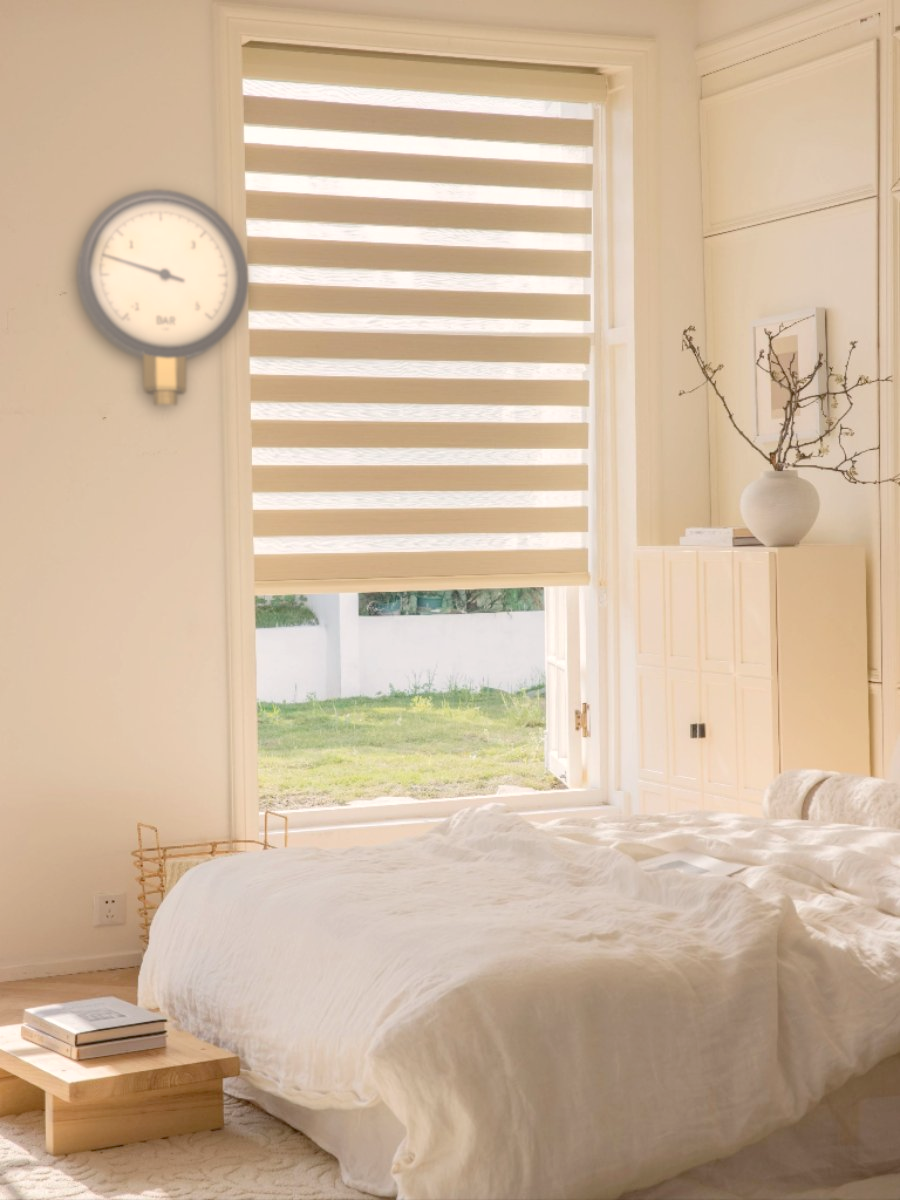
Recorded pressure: 0.4 bar
